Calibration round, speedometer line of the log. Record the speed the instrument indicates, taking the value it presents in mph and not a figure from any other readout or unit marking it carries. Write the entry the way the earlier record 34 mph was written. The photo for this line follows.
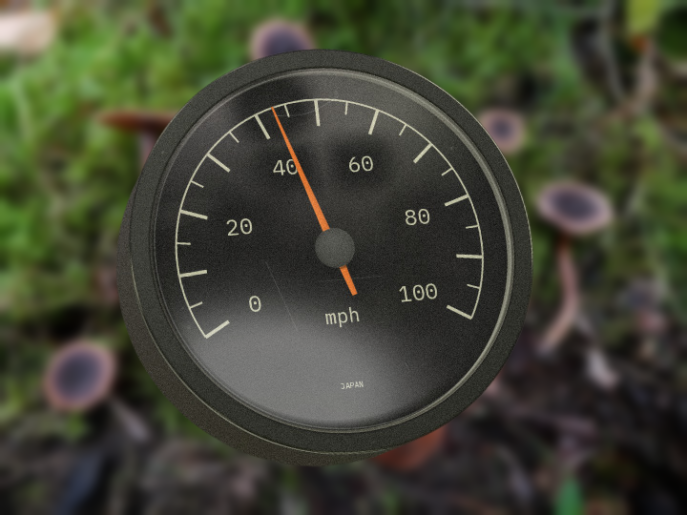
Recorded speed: 42.5 mph
